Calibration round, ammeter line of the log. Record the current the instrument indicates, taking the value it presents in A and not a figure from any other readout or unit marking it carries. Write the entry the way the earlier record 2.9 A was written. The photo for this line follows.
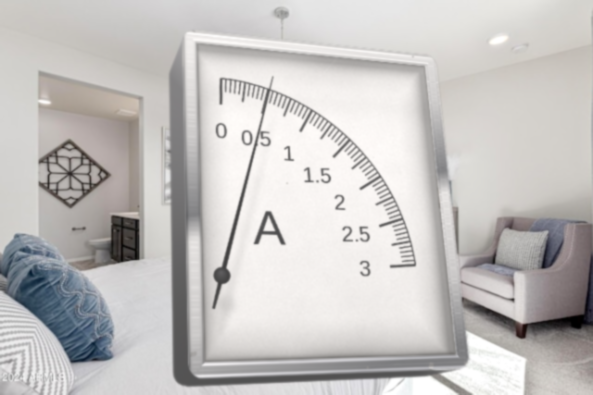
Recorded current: 0.5 A
